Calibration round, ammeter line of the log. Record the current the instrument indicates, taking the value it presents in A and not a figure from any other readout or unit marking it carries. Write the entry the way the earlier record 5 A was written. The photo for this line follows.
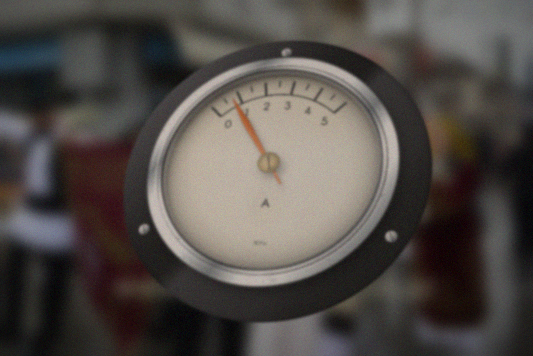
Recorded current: 0.75 A
